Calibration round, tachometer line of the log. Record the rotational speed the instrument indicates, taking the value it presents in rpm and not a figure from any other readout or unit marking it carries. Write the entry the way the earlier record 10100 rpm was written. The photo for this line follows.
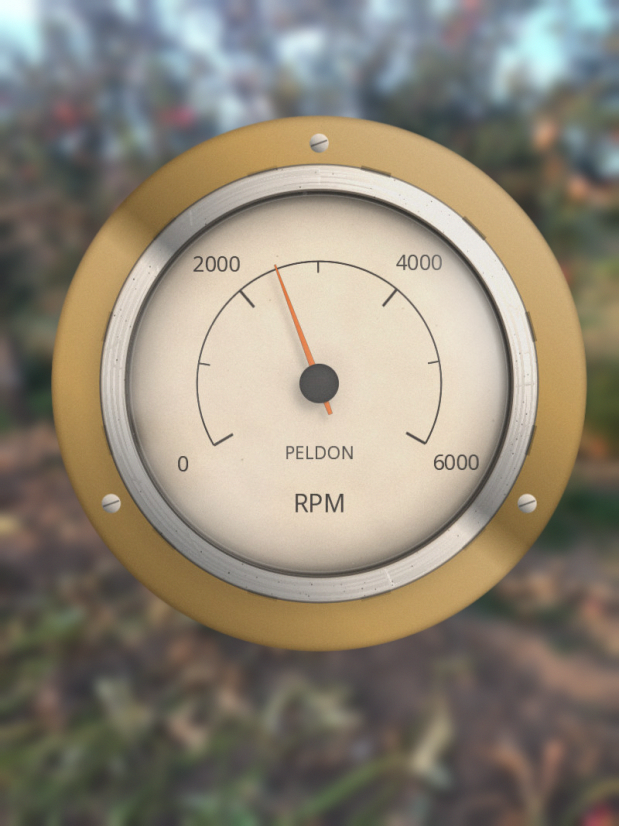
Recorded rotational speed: 2500 rpm
